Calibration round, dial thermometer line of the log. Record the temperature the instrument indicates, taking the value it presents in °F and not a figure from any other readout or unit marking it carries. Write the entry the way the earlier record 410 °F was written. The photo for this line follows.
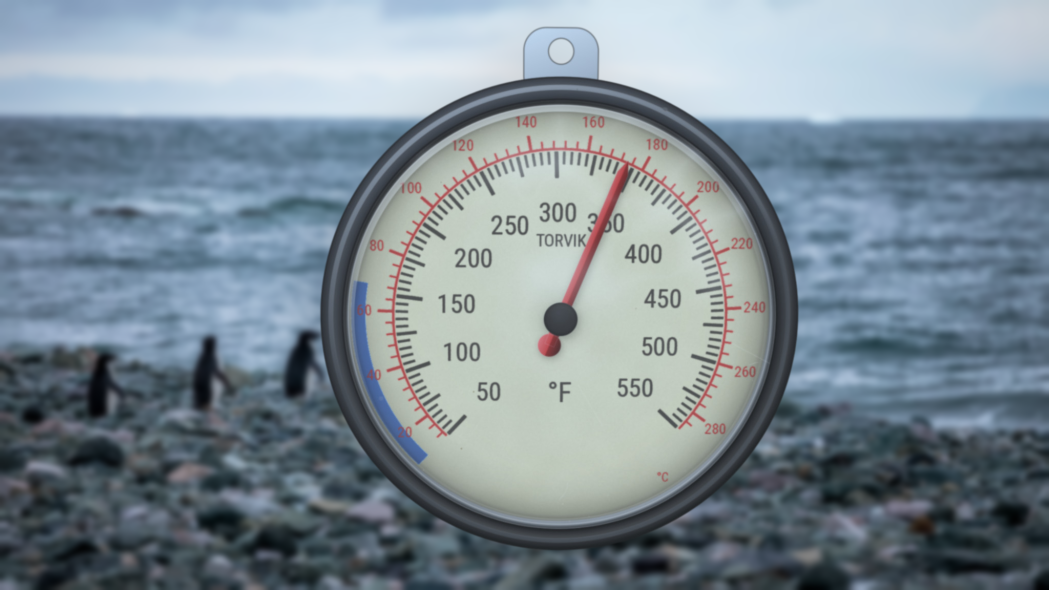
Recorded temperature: 345 °F
